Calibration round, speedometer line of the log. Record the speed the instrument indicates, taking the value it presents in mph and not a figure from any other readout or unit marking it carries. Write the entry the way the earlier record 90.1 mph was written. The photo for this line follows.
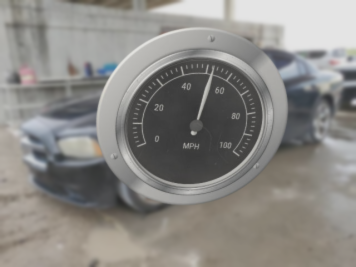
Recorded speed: 52 mph
